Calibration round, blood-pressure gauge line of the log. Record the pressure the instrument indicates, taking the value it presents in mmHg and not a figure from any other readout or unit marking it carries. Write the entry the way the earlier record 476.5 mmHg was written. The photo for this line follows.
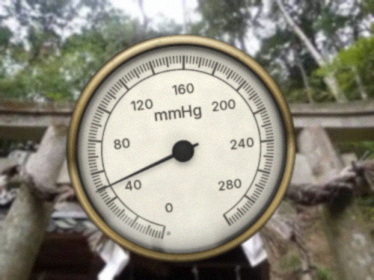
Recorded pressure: 50 mmHg
